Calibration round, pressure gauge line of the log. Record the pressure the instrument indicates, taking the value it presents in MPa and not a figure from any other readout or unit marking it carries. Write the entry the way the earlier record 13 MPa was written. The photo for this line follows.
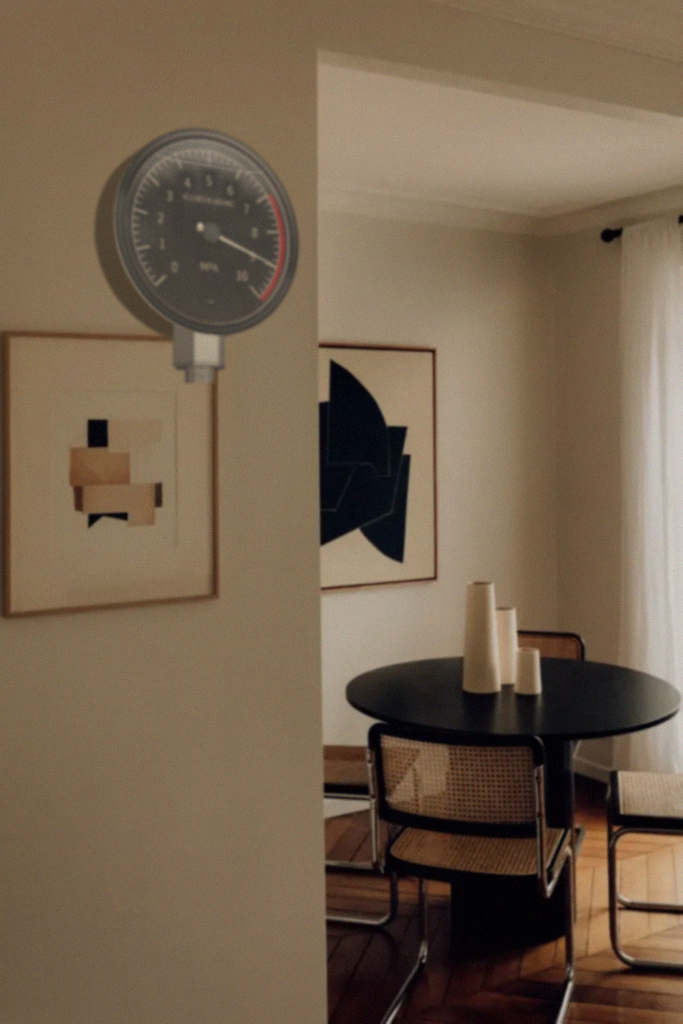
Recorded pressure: 9 MPa
